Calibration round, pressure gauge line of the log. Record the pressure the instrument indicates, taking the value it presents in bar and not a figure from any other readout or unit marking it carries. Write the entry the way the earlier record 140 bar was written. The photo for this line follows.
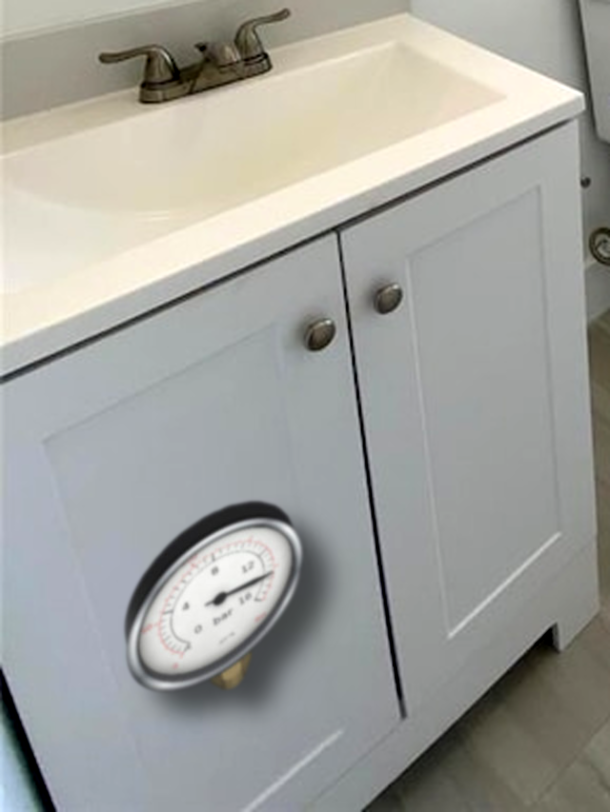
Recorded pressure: 14 bar
